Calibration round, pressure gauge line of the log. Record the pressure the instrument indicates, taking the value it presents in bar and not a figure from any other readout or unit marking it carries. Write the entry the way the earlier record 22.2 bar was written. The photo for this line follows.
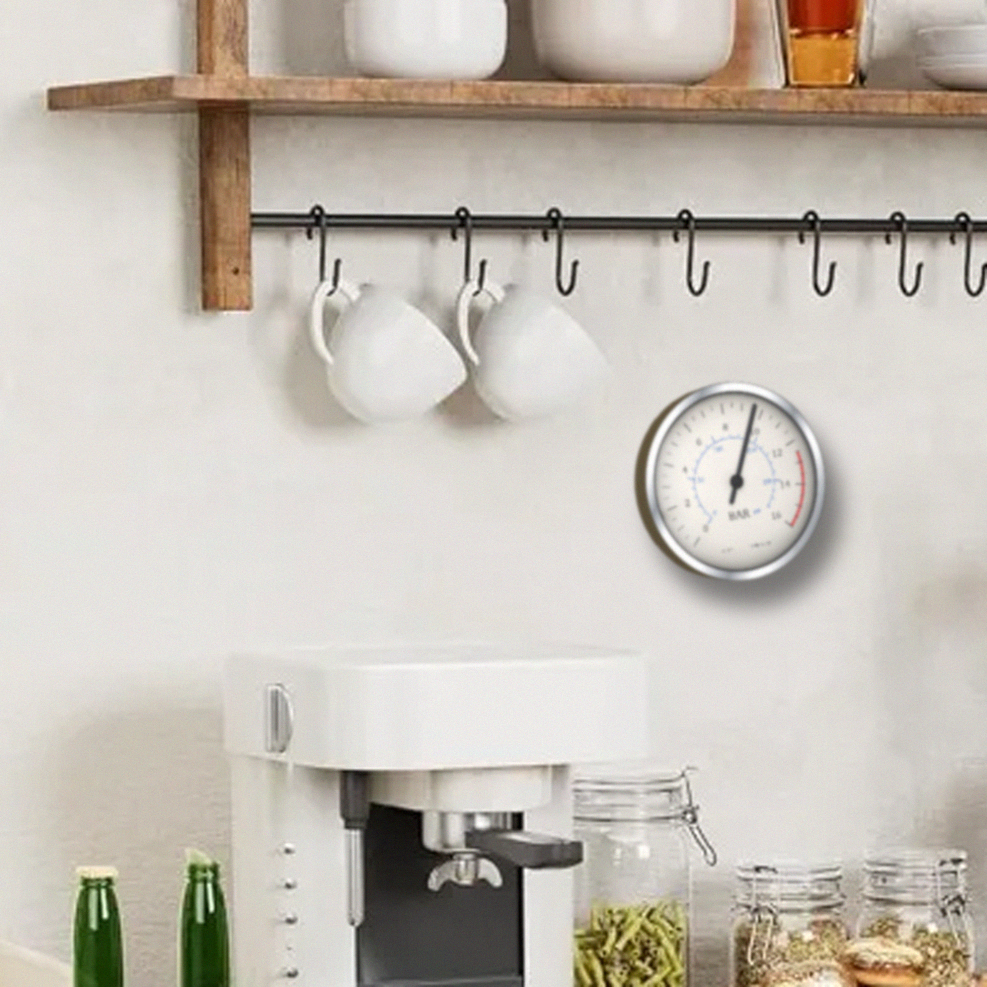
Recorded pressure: 9.5 bar
